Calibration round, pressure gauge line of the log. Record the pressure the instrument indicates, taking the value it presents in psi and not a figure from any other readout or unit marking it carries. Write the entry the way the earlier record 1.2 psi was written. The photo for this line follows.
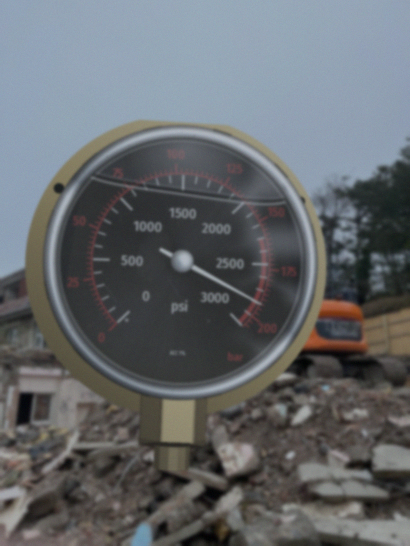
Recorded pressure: 2800 psi
